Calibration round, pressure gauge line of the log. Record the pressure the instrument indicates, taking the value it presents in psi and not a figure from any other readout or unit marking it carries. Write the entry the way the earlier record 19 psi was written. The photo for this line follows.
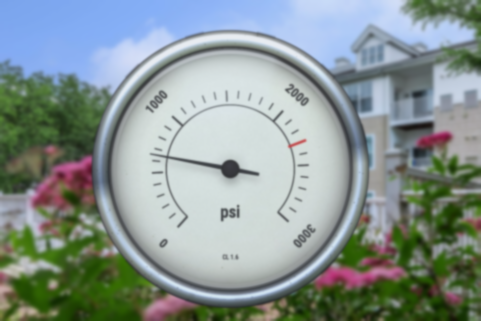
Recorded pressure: 650 psi
